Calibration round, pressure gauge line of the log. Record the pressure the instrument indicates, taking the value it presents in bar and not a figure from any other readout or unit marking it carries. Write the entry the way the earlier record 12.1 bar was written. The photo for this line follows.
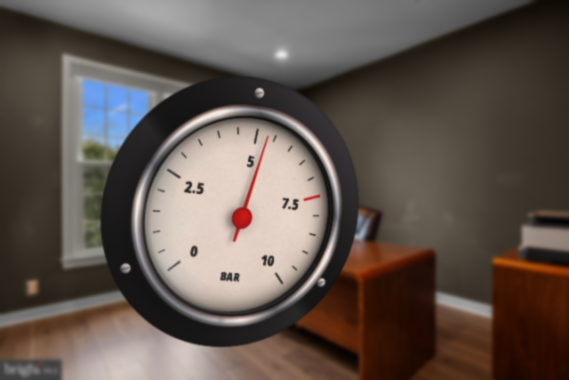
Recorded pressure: 5.25 bar
